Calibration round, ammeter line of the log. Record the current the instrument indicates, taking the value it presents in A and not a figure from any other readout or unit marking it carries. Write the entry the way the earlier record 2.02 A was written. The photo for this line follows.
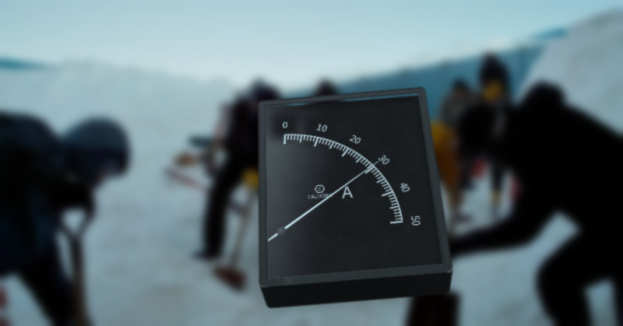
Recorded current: 30 A
